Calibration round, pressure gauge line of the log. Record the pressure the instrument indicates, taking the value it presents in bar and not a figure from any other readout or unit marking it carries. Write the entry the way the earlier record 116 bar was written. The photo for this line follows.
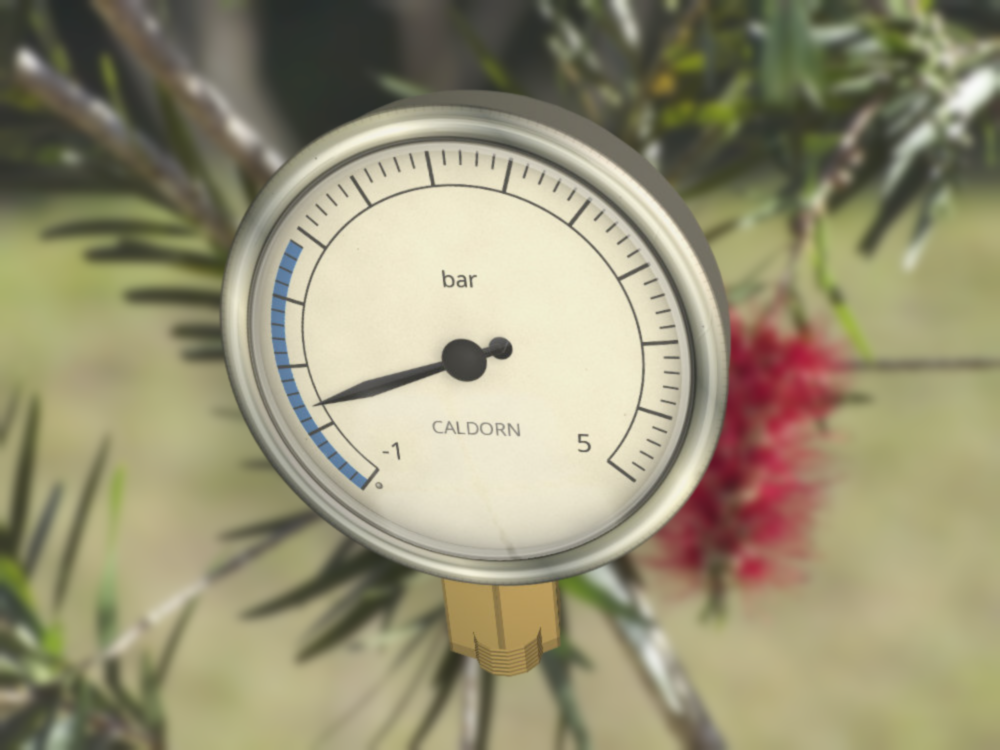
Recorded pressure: -0.3 bar
